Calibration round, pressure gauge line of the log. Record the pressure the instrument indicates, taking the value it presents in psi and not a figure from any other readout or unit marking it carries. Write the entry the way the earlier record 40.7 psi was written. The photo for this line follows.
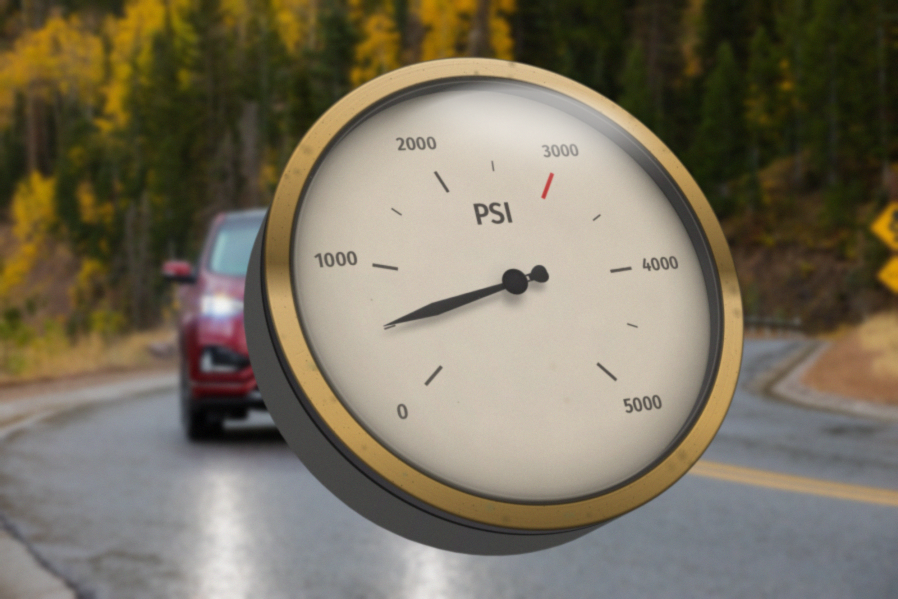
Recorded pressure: 500 psi
